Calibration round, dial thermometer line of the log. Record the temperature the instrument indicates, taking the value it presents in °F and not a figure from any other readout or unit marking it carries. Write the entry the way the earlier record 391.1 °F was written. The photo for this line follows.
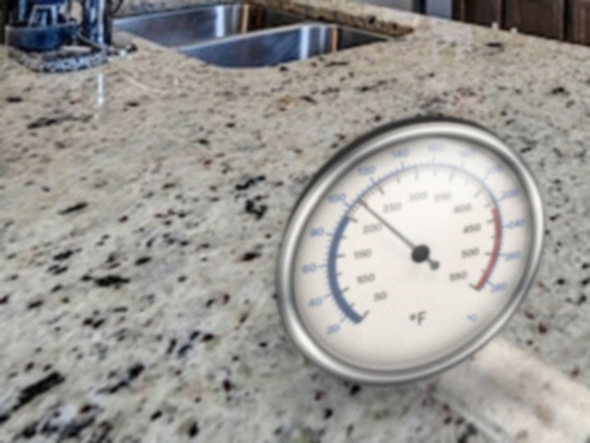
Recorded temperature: 225 °F
